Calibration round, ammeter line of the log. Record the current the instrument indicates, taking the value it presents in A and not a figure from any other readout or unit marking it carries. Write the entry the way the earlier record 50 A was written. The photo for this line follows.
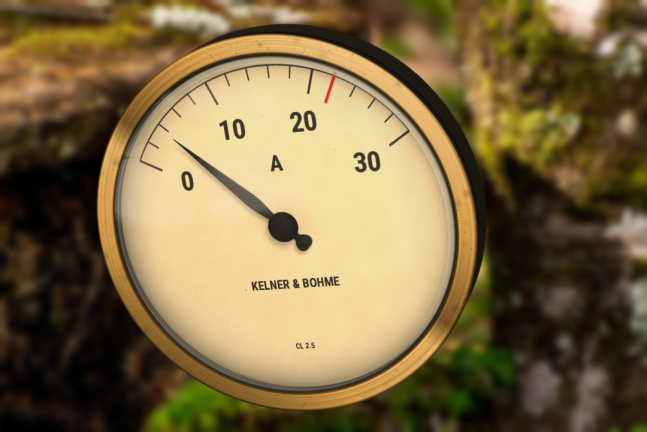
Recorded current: 4 A
